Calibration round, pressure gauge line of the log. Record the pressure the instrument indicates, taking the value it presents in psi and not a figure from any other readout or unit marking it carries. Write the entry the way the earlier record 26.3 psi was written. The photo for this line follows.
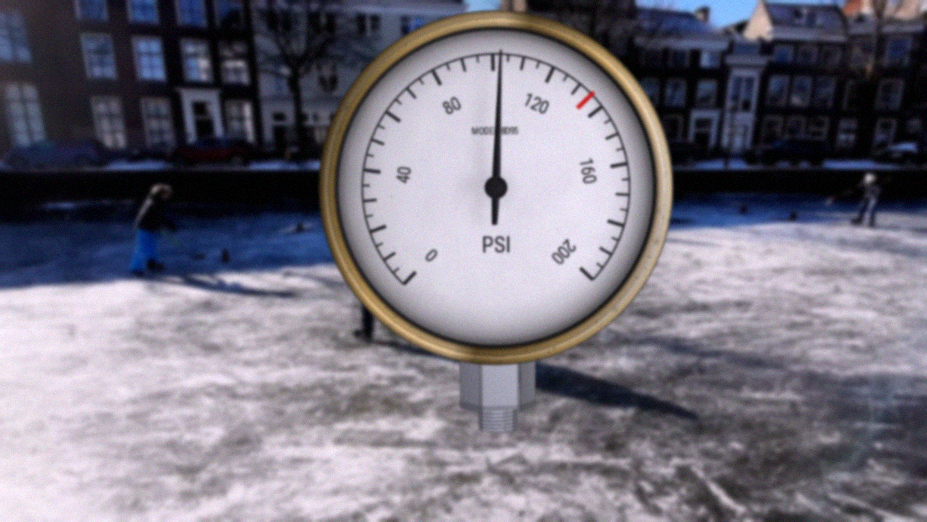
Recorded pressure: 102.5 psi
